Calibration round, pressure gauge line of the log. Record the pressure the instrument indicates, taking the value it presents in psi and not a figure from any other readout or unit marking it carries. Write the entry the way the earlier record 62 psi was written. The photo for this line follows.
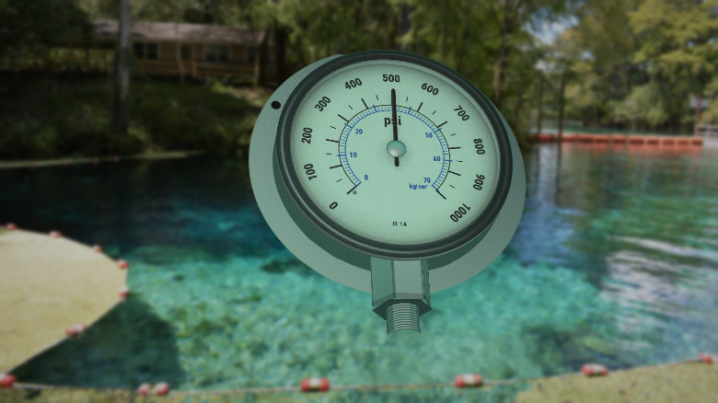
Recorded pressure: 500 psi
